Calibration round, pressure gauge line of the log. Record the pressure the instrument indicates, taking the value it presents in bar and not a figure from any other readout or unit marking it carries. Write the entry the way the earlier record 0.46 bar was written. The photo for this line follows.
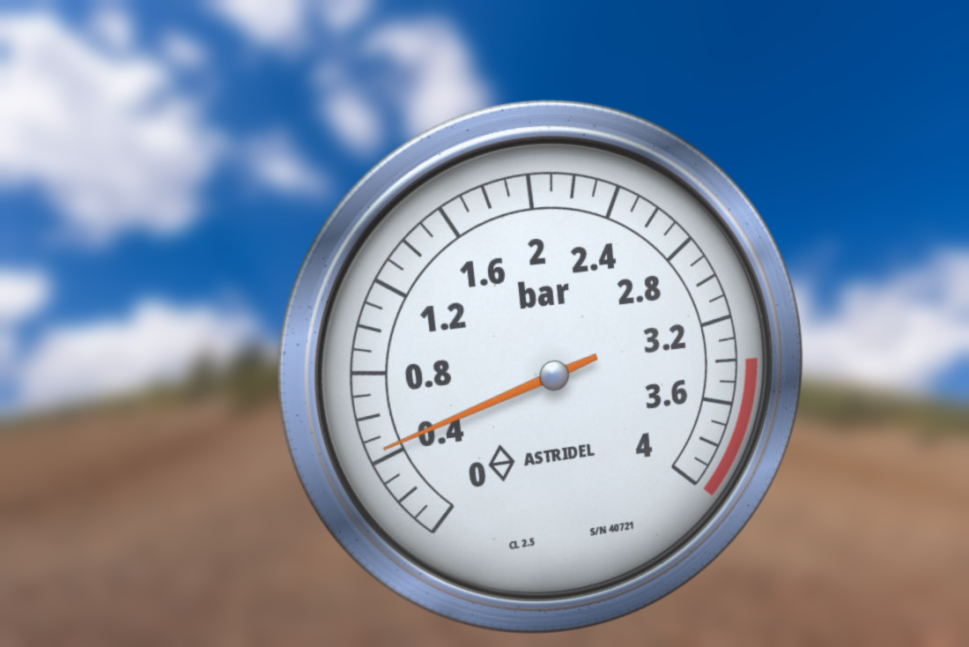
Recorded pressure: 0.45 bar
